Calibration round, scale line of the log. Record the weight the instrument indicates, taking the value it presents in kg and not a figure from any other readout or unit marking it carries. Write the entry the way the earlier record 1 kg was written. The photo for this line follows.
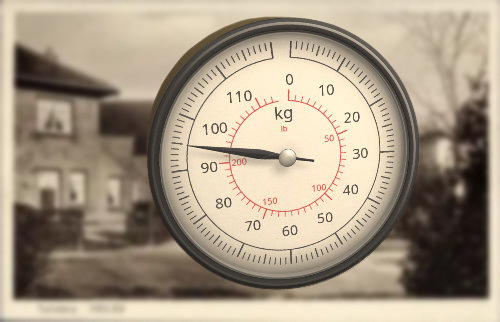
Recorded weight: 95 kg
